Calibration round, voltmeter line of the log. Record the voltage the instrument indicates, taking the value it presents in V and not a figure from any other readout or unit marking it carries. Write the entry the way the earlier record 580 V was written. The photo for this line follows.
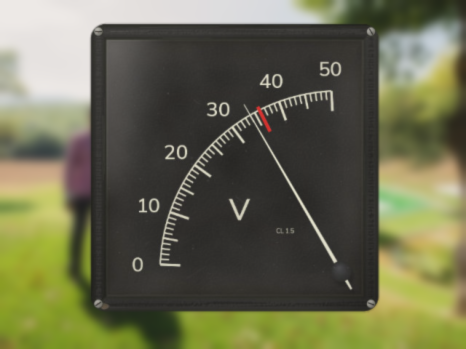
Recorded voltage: 34 V
